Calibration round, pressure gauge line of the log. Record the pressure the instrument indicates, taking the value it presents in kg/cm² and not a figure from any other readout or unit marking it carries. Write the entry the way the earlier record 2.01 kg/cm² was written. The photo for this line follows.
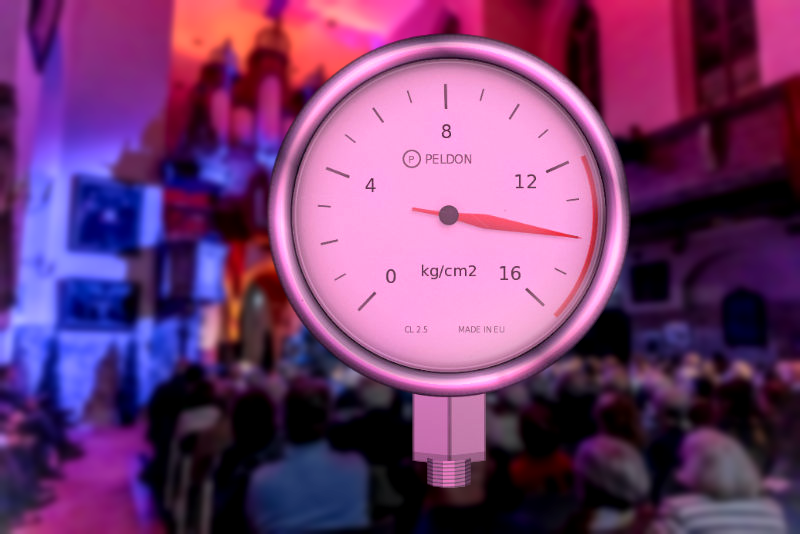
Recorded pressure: 14 kg/cm²
